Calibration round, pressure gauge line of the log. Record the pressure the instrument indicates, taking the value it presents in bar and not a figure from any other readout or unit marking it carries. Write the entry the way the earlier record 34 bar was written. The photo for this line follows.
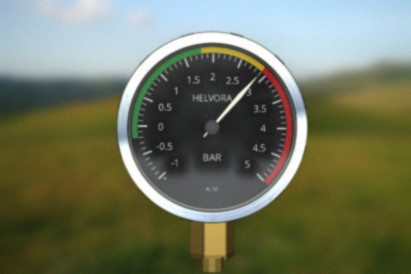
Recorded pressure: 2.9 bar
